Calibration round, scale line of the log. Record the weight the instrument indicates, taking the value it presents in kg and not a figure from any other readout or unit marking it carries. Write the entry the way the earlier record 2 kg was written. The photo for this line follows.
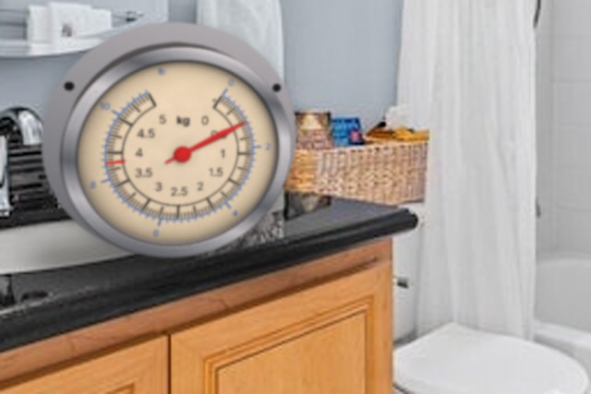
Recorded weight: 0.5 kg
